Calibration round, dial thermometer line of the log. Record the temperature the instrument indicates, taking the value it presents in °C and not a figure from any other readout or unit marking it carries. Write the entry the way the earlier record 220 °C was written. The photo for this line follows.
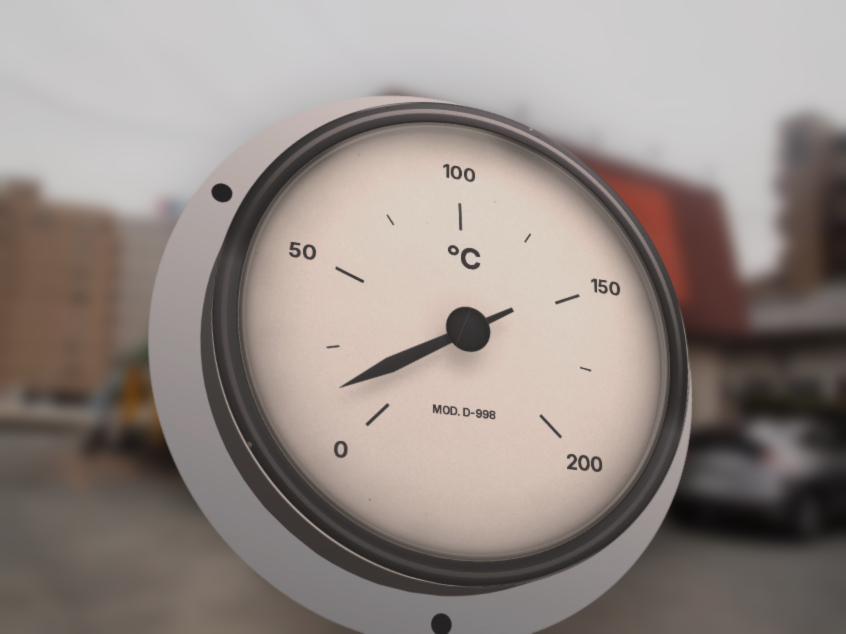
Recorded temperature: 12.5 °C
